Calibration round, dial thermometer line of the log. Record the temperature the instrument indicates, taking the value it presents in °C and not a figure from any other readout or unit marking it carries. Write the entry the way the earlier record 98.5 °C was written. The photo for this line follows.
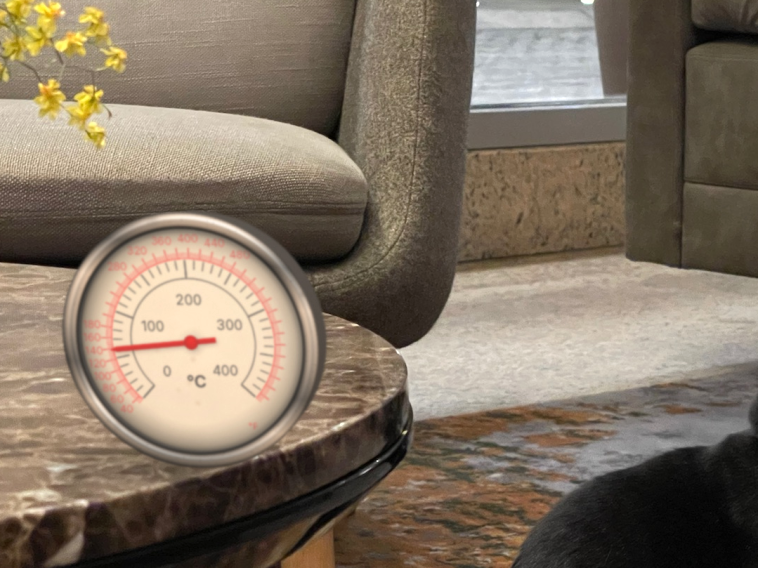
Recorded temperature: 60 °C
